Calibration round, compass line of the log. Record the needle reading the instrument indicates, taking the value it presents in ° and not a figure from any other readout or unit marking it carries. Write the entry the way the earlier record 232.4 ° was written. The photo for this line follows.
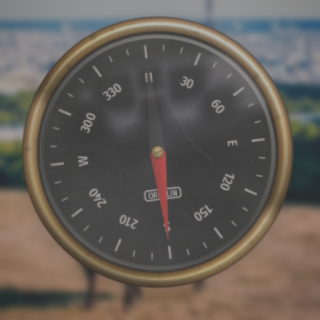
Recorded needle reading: 180 °
